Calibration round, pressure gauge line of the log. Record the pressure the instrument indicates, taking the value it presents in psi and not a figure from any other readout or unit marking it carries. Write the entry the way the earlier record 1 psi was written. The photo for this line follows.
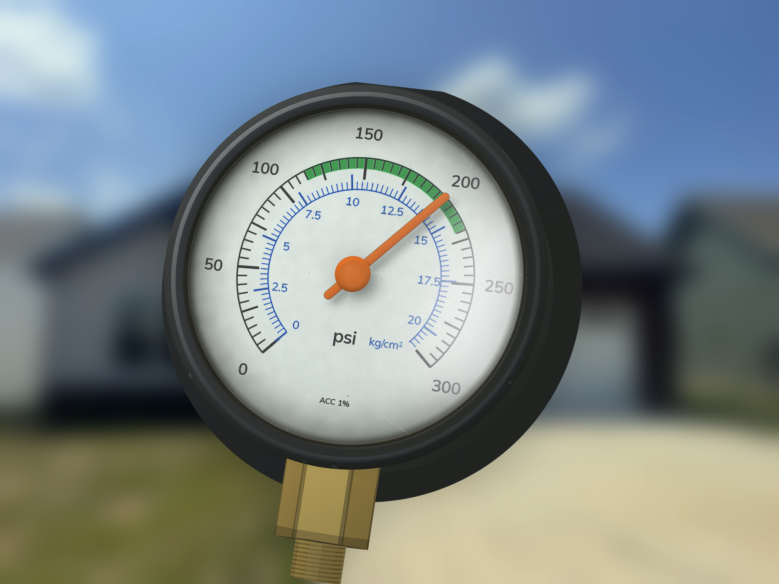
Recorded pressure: 200 psi
